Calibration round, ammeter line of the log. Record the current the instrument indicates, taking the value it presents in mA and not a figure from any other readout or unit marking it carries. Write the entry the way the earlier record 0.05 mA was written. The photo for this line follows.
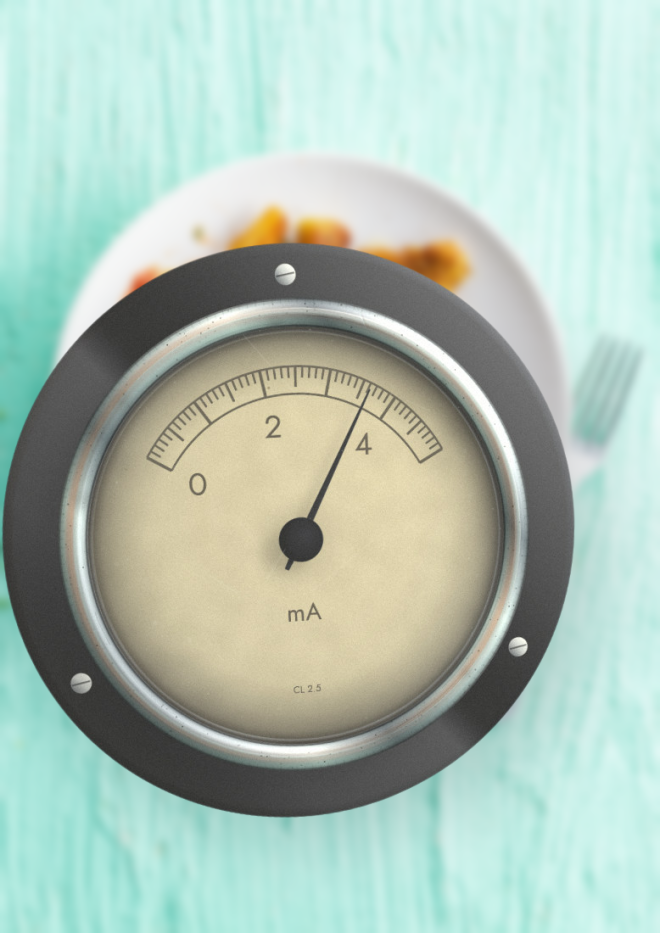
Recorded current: 3.6 mA
